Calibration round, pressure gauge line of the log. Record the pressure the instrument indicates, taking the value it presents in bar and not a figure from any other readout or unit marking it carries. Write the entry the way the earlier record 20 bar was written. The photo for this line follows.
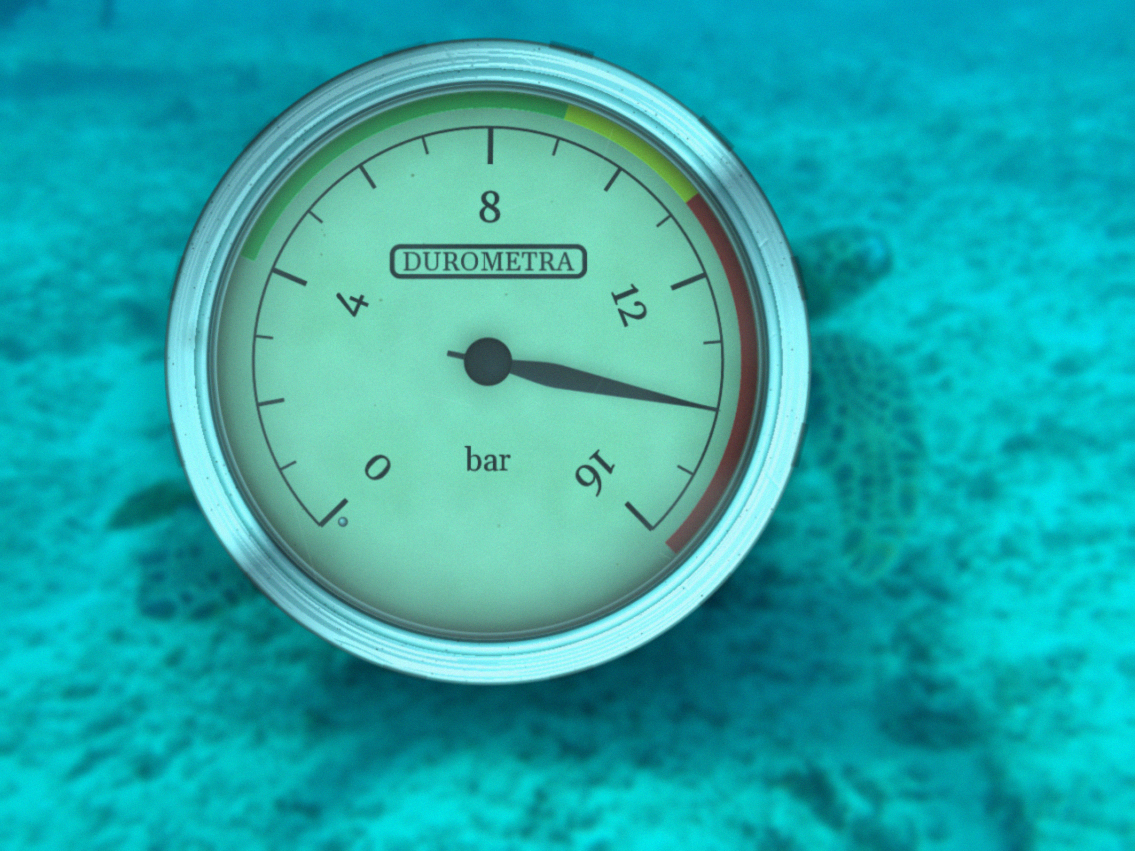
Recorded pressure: 14 bar
